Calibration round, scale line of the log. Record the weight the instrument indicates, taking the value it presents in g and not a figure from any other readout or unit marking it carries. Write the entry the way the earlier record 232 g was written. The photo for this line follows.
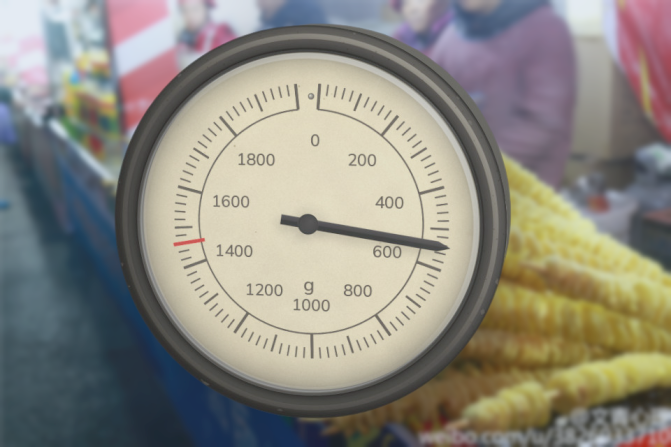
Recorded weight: 540 g
